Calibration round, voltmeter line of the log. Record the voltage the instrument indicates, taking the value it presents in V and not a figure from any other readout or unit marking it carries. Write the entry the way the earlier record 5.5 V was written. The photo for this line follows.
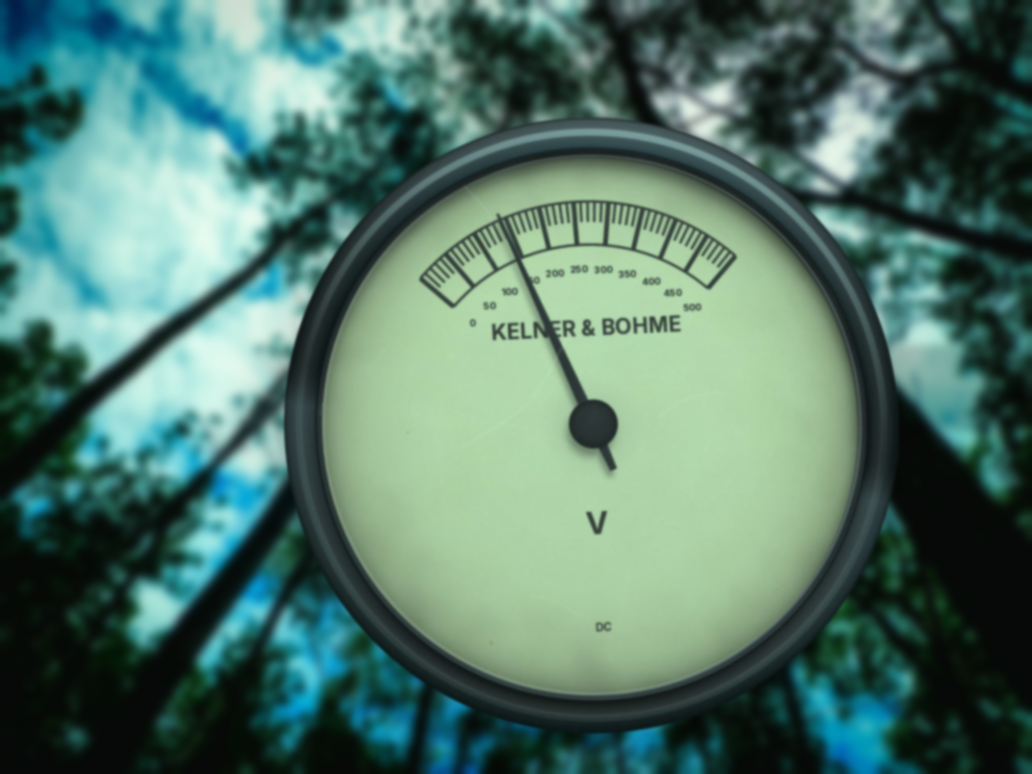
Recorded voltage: 140 V
